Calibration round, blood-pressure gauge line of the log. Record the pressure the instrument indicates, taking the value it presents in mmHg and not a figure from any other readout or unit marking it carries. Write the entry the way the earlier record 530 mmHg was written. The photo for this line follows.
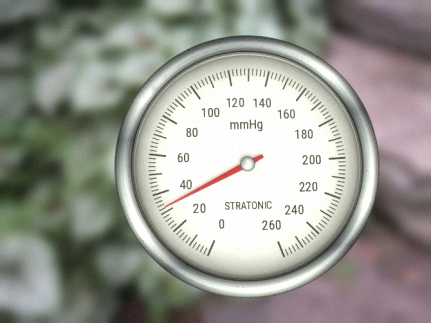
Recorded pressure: 32 mmHg
